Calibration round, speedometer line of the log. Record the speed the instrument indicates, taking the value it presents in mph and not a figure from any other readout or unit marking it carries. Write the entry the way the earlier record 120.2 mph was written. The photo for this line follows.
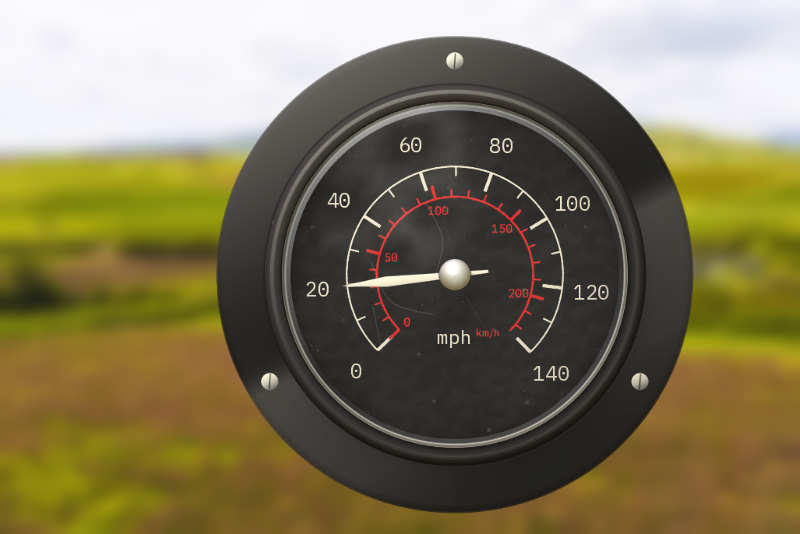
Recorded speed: 20 mph
